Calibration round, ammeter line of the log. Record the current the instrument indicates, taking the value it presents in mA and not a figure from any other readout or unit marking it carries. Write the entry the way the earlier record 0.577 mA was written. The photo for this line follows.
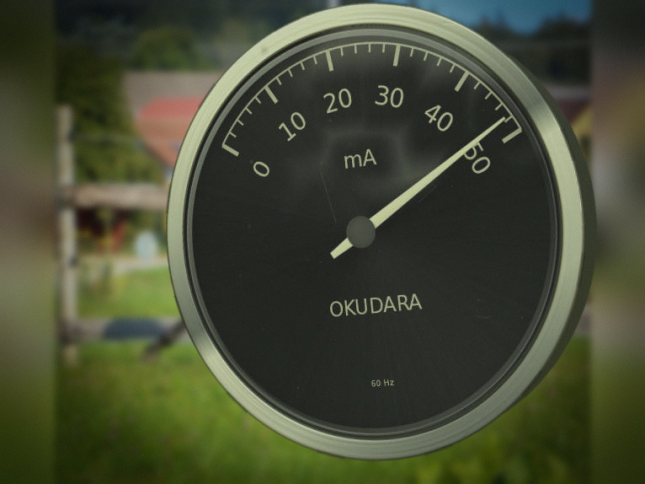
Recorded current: 48 mA
